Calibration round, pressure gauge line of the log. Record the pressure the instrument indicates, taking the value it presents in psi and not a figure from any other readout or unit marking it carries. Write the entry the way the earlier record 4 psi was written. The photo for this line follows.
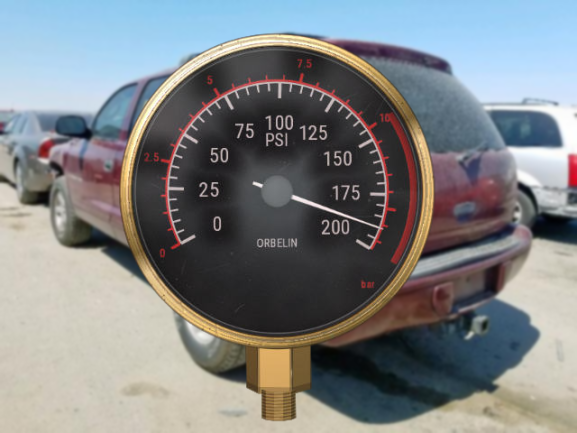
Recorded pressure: 190 psi
